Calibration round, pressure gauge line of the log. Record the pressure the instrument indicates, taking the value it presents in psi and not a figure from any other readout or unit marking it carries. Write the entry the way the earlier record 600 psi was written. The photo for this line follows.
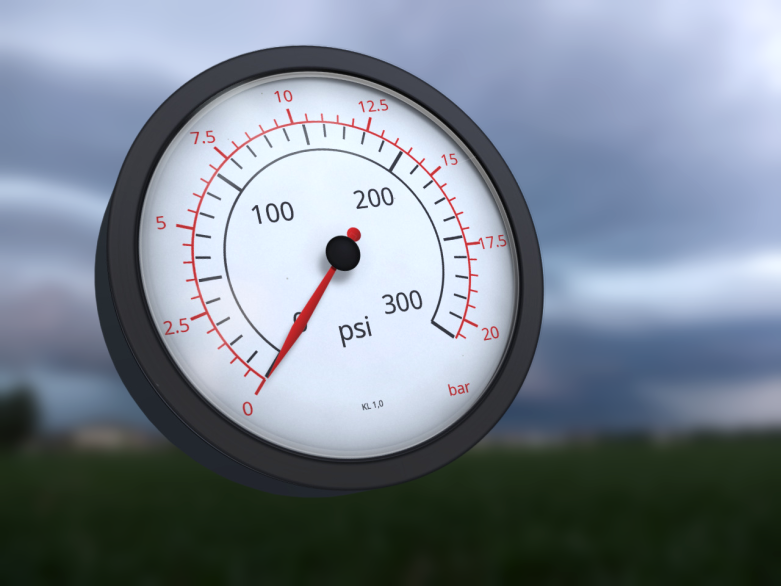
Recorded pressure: 0 psi
